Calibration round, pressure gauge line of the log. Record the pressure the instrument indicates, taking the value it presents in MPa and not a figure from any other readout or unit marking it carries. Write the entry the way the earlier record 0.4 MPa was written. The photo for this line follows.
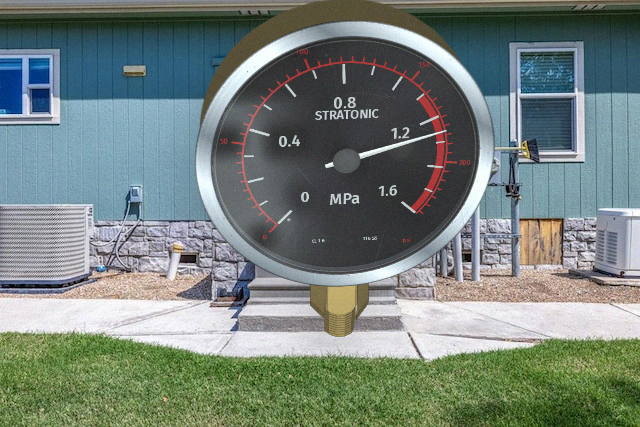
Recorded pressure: 1.25 MPa
